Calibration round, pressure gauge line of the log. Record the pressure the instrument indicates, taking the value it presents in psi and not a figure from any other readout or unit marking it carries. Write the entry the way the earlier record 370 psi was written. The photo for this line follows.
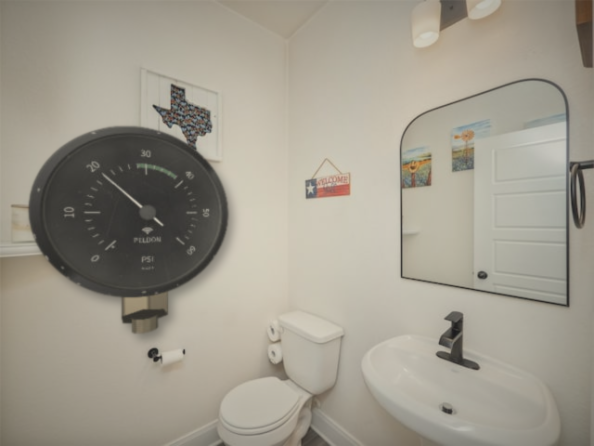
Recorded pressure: 20 psi
